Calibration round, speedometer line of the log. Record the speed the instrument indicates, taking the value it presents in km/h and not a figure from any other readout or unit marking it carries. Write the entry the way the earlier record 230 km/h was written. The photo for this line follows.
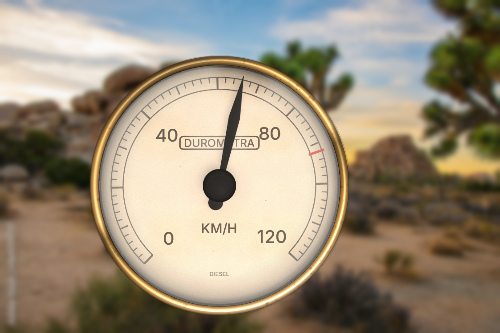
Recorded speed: 66 km/h
